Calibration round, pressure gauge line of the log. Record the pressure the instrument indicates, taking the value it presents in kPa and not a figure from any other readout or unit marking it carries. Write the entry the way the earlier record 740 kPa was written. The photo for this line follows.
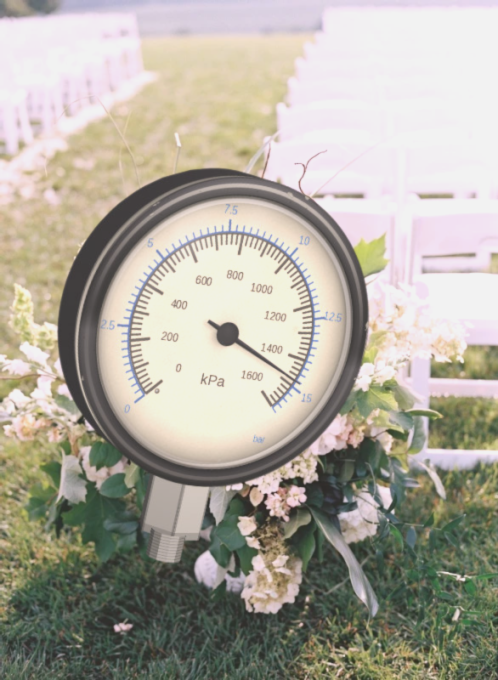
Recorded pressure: 1480 kPa
